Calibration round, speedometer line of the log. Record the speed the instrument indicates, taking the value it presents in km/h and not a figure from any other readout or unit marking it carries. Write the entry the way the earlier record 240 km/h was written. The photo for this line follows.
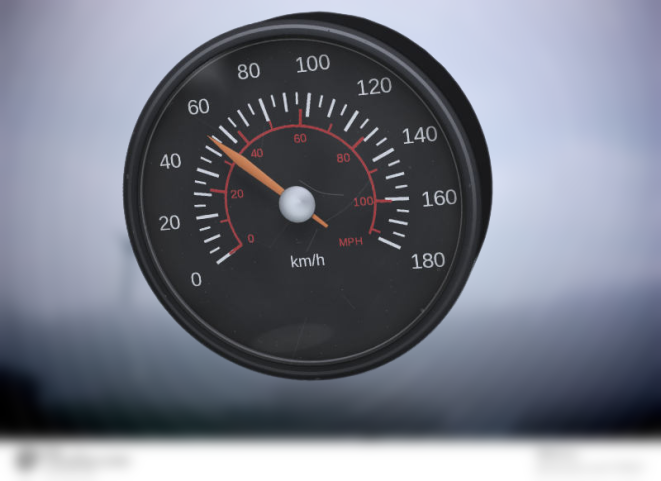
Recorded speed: 55 km/h
